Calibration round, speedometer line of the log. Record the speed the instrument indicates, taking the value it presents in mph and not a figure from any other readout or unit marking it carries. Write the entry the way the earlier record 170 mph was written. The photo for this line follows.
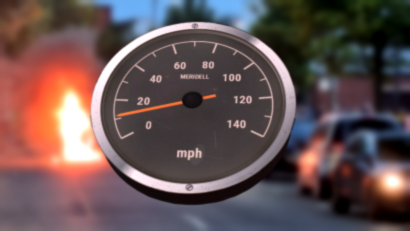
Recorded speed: 10 mph
